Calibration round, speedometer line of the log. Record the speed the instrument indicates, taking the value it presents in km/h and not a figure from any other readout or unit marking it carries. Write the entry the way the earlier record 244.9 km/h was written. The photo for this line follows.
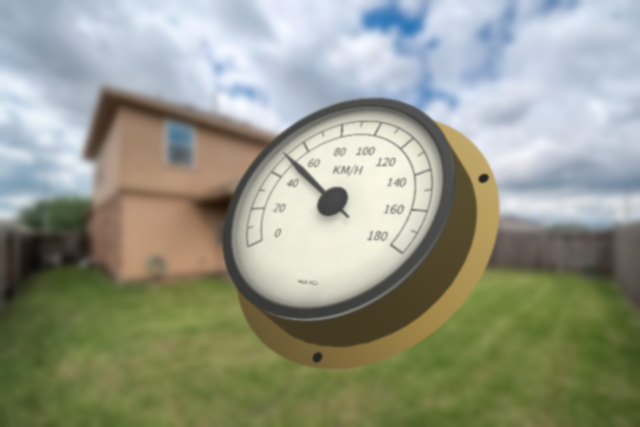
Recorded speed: 50 km/h
